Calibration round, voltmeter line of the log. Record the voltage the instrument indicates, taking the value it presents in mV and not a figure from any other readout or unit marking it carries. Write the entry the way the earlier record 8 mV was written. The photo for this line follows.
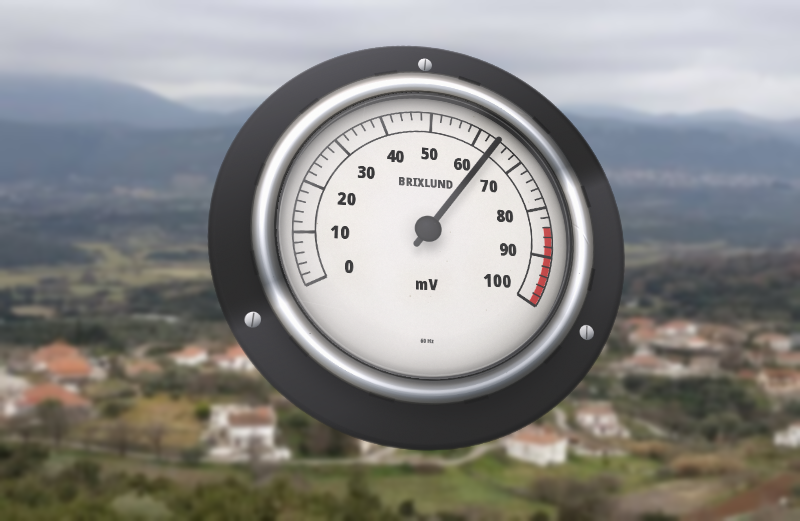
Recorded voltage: 64 mV
